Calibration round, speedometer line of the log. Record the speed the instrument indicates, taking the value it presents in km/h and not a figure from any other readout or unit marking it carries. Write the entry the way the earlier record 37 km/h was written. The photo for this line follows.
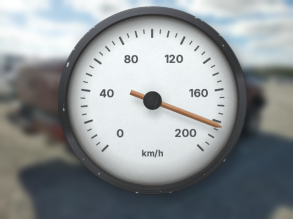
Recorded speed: 182.5 km/h
